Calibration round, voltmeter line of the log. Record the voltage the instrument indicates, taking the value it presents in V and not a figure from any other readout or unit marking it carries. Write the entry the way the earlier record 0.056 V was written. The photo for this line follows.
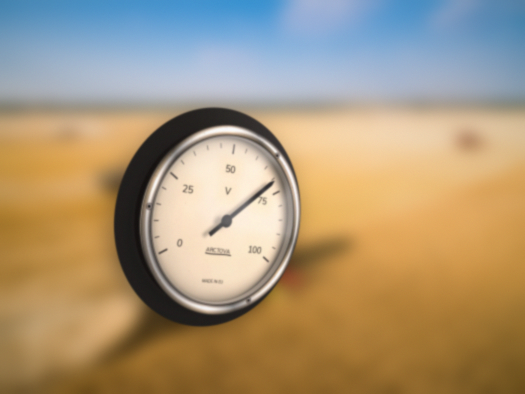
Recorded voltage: 70 V
